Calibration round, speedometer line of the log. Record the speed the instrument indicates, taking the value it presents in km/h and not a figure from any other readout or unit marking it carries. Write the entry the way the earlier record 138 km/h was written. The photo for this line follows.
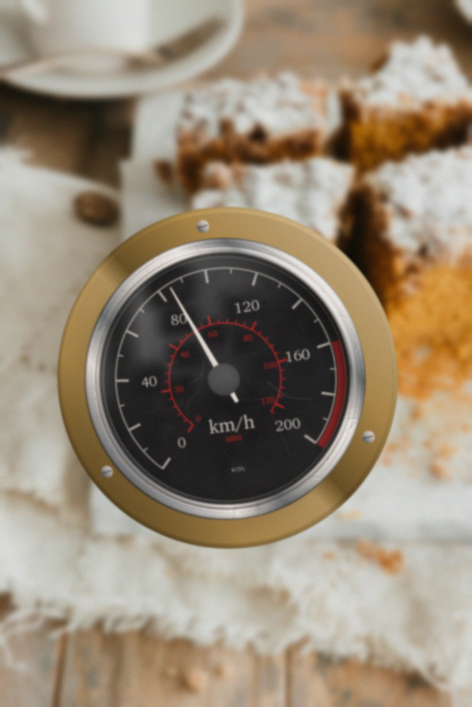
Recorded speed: 85 km/h
